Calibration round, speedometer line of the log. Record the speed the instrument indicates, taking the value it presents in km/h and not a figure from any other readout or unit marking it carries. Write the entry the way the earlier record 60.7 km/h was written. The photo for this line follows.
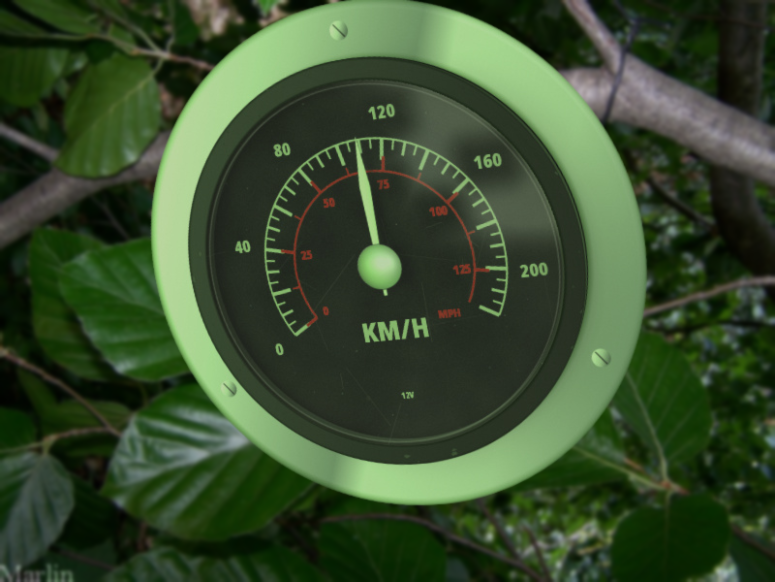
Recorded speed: 110 km/h
